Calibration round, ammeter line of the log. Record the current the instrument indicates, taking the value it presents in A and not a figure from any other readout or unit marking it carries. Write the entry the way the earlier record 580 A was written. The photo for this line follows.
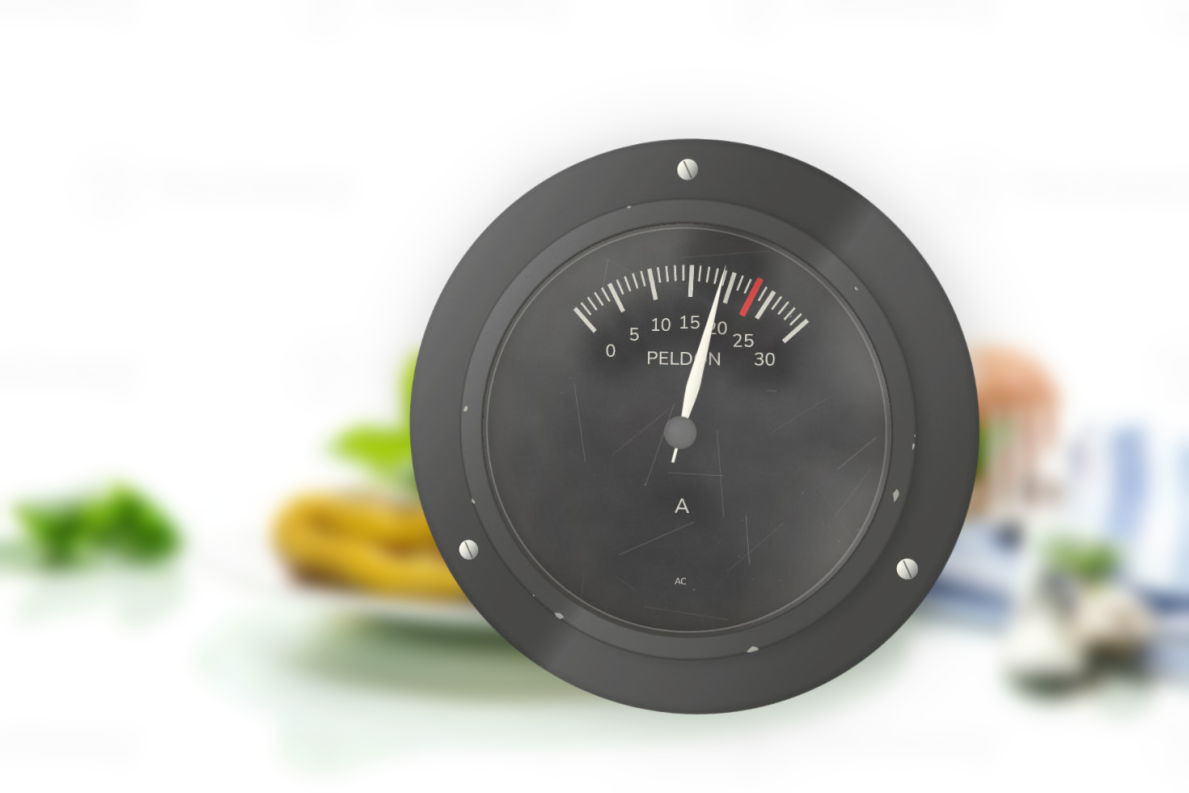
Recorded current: 19 A
